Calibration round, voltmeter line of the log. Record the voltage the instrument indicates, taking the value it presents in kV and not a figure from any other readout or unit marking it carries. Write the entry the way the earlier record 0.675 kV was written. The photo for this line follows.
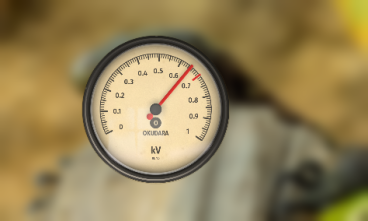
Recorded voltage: 0.65 kV
